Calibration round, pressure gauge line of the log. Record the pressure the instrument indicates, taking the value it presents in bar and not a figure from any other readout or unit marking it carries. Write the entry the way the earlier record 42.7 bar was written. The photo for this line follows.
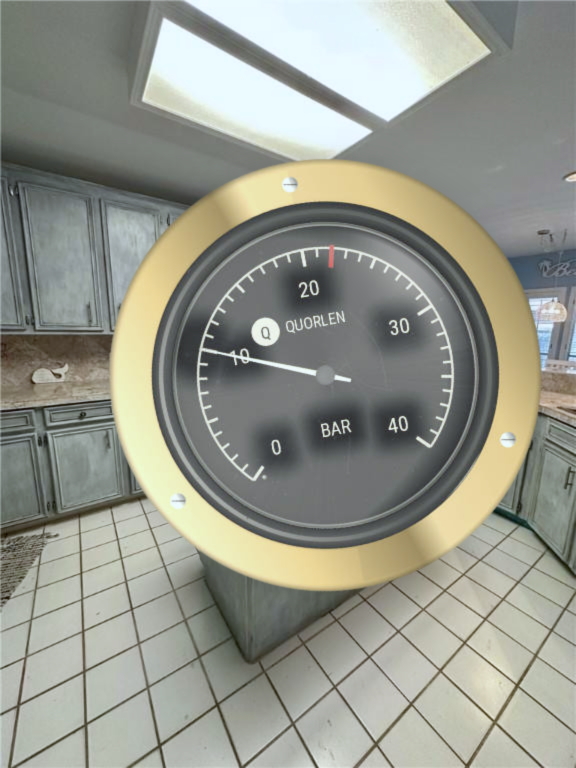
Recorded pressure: 10 bar
